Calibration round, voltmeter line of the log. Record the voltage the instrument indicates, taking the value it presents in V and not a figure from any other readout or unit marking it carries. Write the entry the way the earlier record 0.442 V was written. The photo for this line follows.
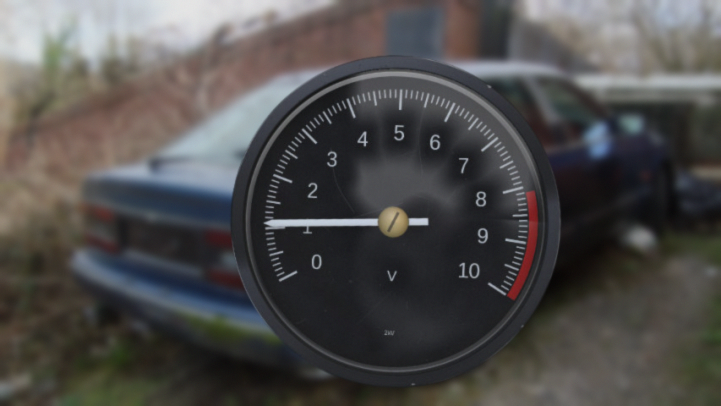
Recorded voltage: 1.1 V
